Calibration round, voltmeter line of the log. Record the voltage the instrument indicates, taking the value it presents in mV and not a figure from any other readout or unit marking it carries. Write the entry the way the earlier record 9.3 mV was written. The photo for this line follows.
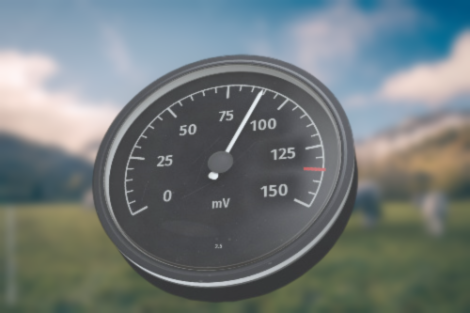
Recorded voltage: 90 mV
